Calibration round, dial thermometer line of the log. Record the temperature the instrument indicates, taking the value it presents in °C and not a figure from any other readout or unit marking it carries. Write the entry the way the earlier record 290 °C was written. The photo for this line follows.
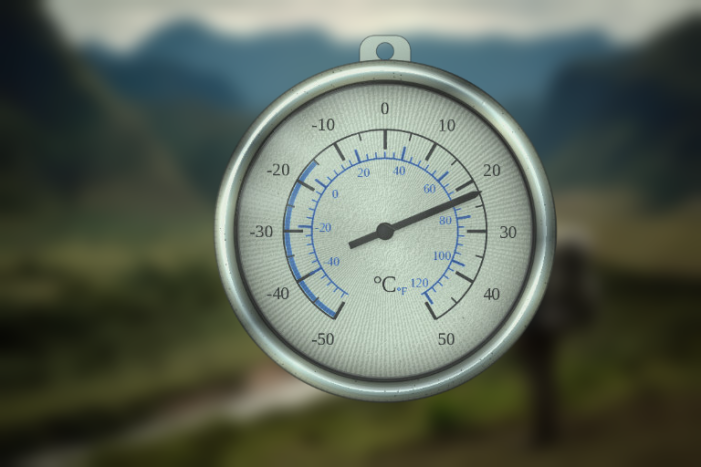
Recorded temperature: 22.5 °C
